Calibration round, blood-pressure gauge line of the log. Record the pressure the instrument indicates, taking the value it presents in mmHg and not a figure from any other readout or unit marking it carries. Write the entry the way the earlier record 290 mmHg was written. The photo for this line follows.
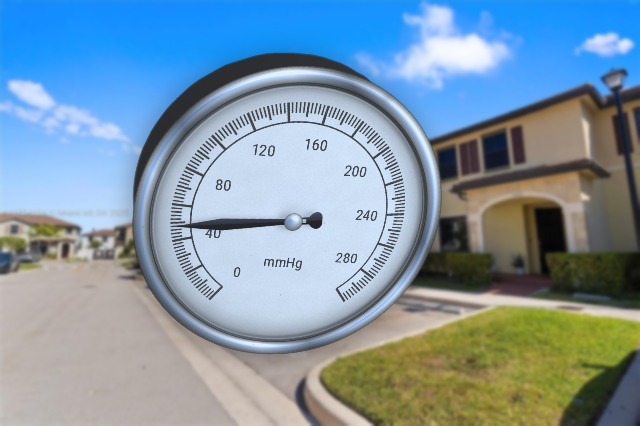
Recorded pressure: 50 mmHg
